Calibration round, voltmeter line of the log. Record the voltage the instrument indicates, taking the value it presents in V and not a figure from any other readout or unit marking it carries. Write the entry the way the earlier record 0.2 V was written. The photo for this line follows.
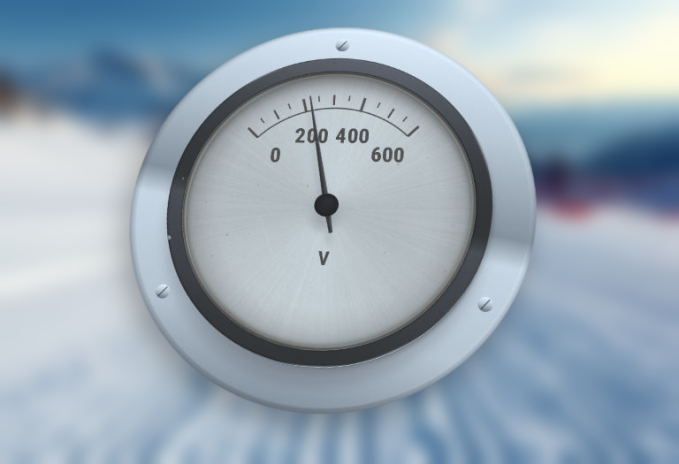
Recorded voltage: 225 V
